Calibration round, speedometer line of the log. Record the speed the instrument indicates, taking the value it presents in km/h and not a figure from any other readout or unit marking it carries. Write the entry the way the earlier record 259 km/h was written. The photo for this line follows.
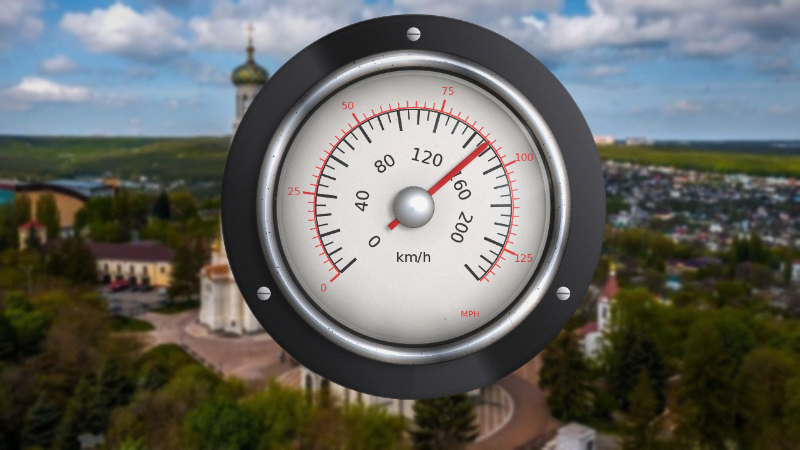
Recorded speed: 147.5 km/h
